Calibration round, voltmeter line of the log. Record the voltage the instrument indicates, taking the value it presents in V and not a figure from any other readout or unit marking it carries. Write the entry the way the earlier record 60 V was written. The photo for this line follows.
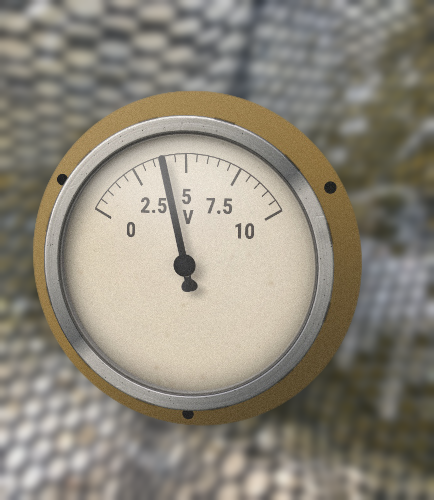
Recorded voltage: 4 V
